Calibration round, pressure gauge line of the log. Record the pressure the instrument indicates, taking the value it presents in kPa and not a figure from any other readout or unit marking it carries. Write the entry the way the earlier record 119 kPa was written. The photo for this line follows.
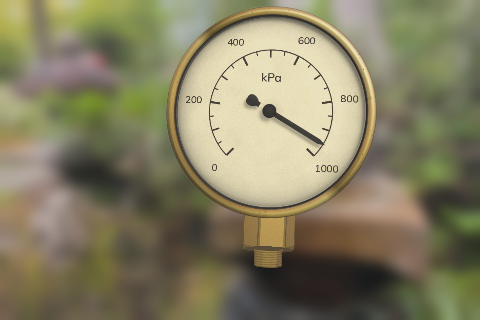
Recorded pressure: 950 kPa
